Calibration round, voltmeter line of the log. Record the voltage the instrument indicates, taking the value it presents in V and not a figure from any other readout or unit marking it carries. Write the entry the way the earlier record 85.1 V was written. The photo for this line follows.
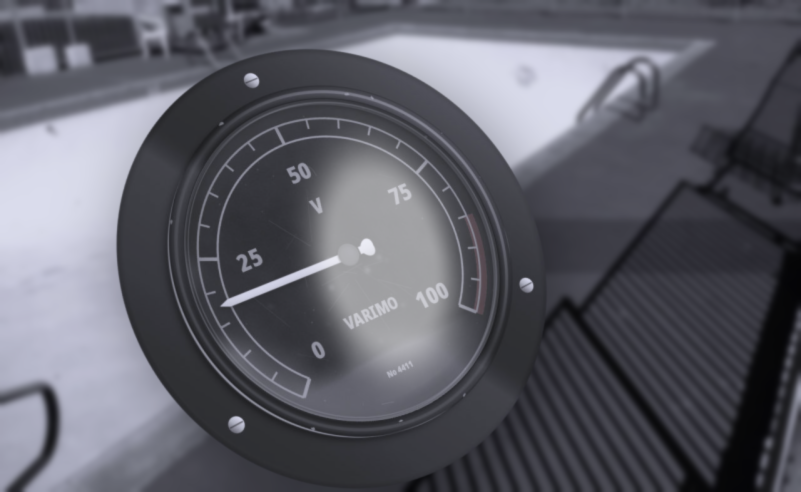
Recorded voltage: 17.5 V
